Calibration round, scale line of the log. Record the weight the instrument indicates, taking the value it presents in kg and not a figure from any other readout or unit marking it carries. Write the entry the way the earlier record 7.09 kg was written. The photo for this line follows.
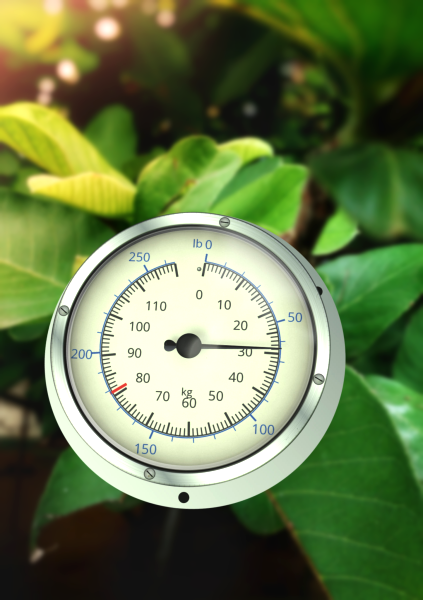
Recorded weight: 29 kg
